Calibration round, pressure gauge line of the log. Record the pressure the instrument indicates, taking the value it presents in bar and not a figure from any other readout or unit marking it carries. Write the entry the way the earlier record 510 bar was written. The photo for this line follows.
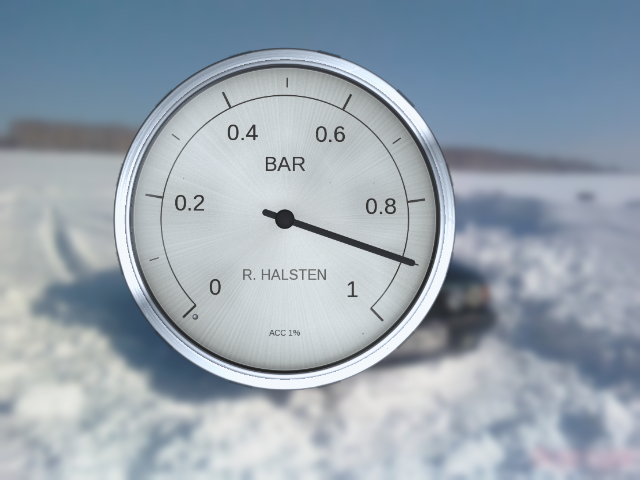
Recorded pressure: 0.9 bar
